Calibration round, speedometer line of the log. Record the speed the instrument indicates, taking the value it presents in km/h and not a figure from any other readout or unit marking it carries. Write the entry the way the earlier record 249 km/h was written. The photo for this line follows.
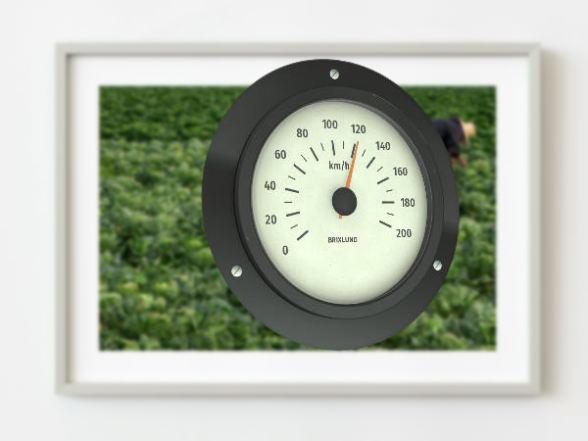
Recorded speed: 120 km/h
